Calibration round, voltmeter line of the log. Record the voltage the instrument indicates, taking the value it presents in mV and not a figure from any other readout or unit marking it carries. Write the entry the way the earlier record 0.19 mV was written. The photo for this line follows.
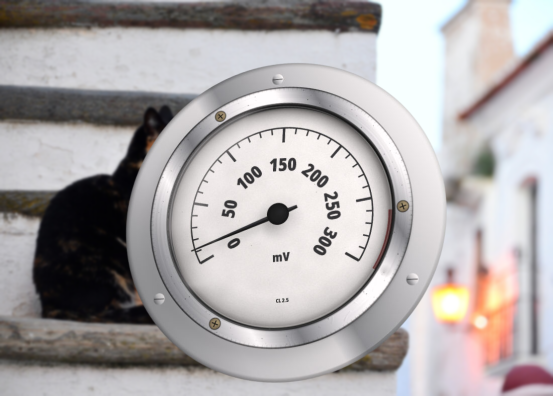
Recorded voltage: 10 mV
